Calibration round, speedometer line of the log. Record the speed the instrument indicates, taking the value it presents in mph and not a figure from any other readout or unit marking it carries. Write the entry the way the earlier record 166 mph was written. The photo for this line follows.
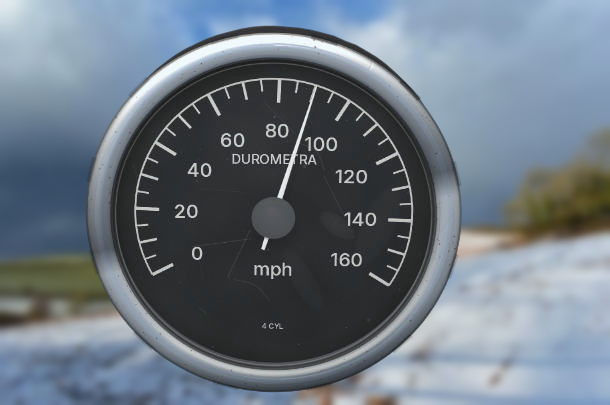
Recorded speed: 90 mph
